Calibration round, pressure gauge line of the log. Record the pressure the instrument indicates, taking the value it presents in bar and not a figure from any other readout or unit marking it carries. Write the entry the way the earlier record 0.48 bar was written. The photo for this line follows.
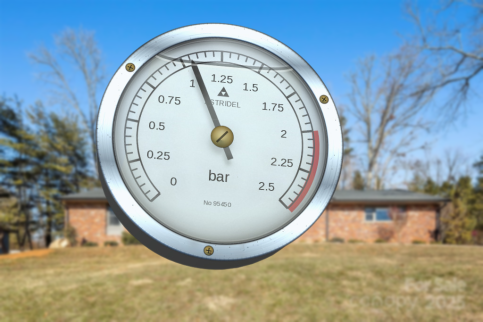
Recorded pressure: 1.05 bar
